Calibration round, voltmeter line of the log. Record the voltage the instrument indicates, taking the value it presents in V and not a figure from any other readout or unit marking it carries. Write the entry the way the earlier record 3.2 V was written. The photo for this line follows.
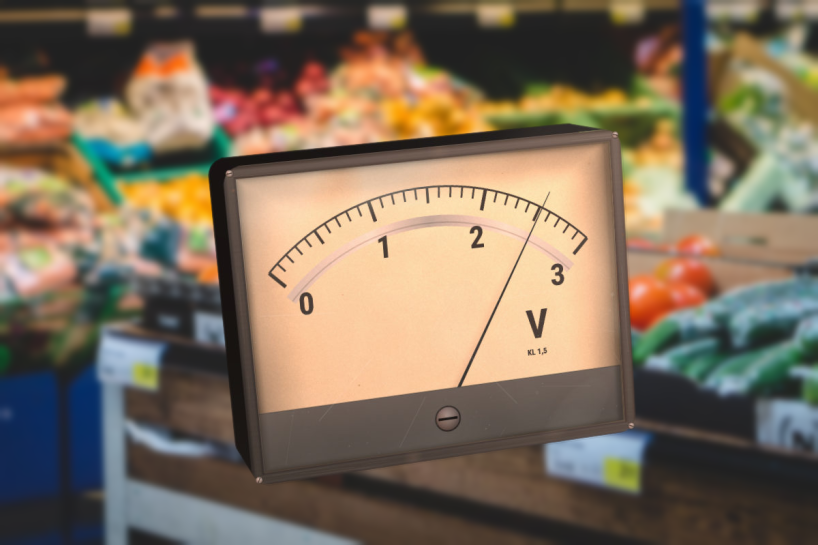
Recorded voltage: 2.5 V
